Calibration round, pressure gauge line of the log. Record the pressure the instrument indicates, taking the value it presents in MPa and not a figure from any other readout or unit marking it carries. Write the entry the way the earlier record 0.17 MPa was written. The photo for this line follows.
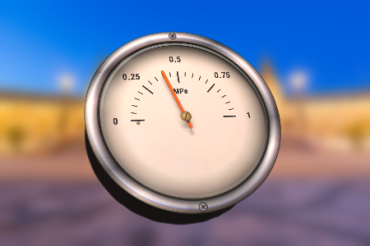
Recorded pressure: 0.4 MPa
